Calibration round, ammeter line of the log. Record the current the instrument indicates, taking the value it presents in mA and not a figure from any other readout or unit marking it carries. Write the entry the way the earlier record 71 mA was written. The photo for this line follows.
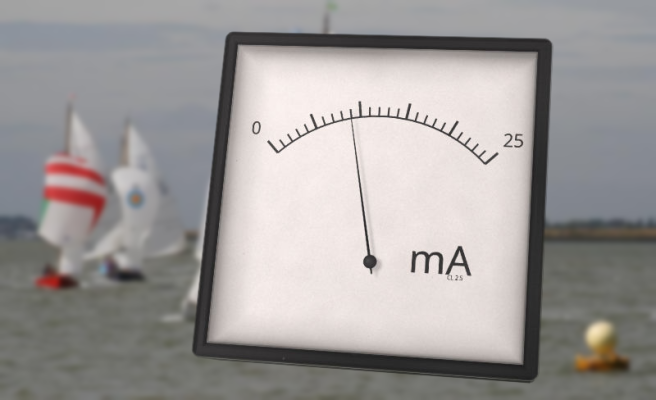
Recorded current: 9 mA
